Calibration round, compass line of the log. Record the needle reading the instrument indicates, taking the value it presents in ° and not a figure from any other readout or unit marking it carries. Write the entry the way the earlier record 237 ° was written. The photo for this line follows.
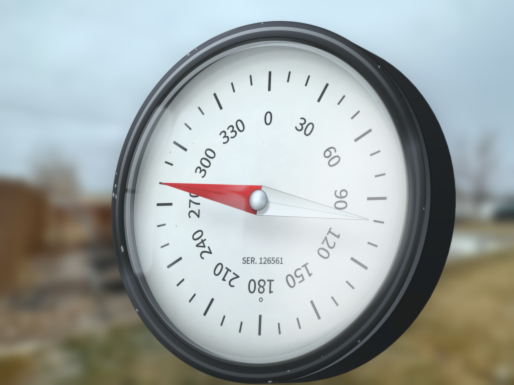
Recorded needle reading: 280 °
